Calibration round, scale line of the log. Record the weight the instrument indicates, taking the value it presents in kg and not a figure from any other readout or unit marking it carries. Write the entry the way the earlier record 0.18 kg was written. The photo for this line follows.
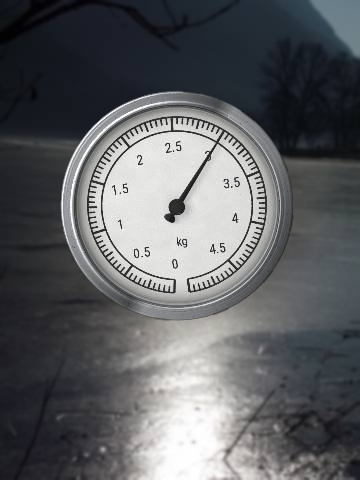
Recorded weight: 3 kg
